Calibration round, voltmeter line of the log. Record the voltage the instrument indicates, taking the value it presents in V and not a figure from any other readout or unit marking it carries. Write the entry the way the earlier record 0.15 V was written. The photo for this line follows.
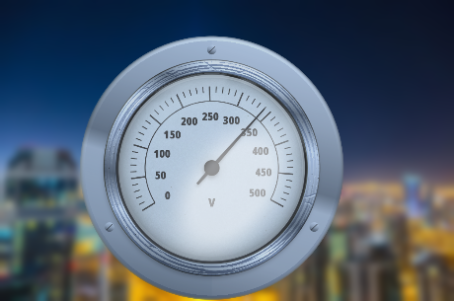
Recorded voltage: 340 V
